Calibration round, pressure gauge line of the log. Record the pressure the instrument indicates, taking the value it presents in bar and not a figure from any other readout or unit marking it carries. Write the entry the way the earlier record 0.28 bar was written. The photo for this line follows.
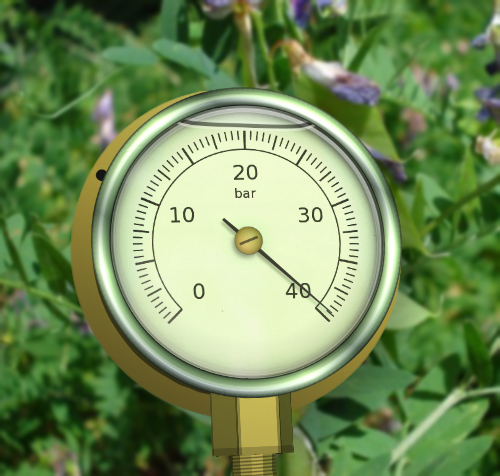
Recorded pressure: 39.5 bar
